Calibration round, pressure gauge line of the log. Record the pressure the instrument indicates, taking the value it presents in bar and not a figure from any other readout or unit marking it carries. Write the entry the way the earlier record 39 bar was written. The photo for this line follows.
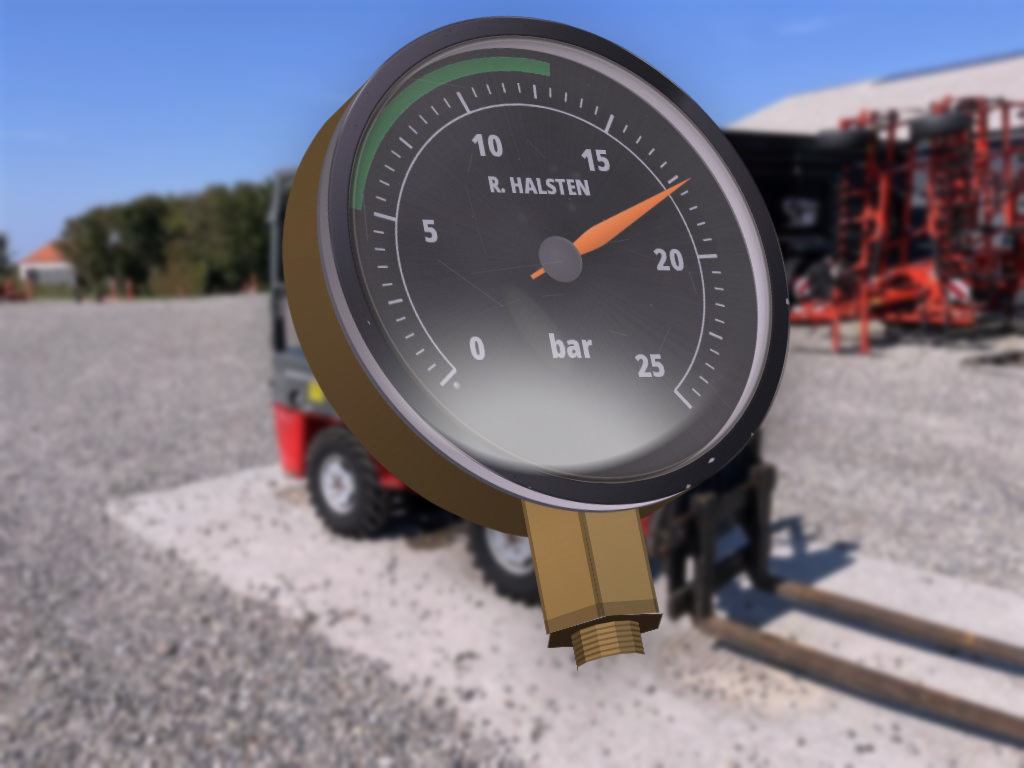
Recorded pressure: 17.75 bar
